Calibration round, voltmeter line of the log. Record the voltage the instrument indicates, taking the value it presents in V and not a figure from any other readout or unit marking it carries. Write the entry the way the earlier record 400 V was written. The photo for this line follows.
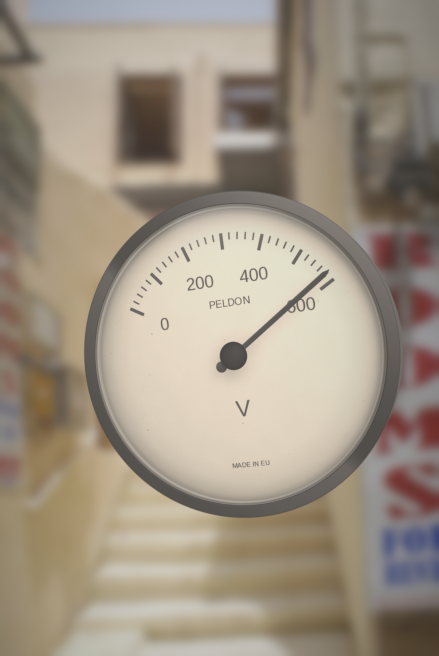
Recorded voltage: 580 V
